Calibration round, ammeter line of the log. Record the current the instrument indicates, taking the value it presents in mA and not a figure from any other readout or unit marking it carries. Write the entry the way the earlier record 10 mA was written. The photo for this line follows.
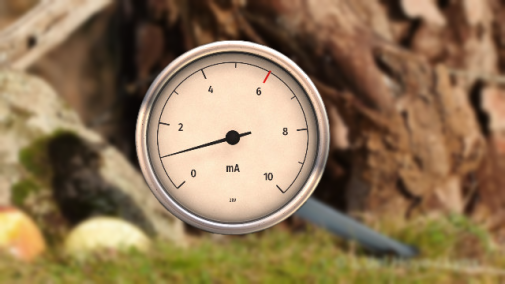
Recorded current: 1 mA
